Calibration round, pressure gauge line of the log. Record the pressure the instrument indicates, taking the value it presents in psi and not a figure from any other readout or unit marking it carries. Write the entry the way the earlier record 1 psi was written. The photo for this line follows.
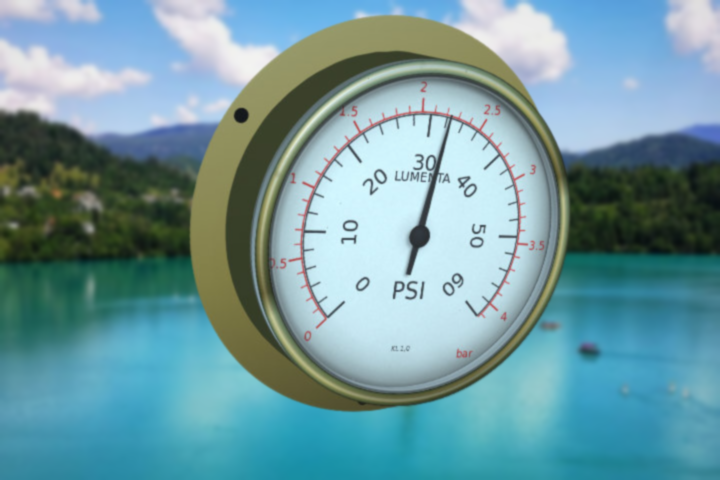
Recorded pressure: 32 psi
